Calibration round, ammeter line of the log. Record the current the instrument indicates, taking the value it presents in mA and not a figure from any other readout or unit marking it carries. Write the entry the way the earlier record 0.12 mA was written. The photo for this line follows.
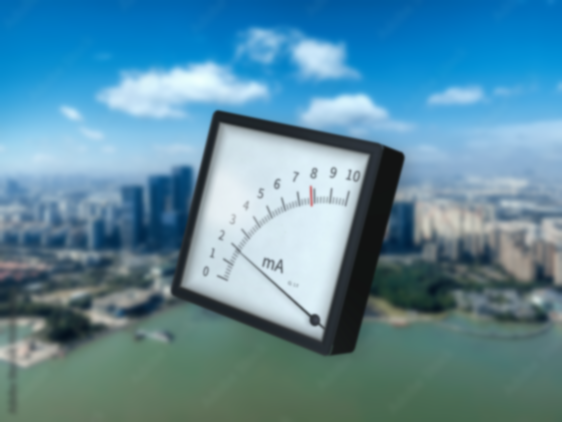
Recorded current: 2 mA
